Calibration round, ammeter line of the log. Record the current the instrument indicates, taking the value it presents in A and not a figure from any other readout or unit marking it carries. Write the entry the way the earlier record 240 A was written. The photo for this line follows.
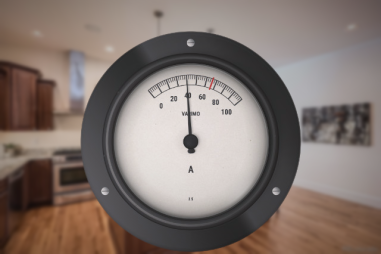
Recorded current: 40 A
